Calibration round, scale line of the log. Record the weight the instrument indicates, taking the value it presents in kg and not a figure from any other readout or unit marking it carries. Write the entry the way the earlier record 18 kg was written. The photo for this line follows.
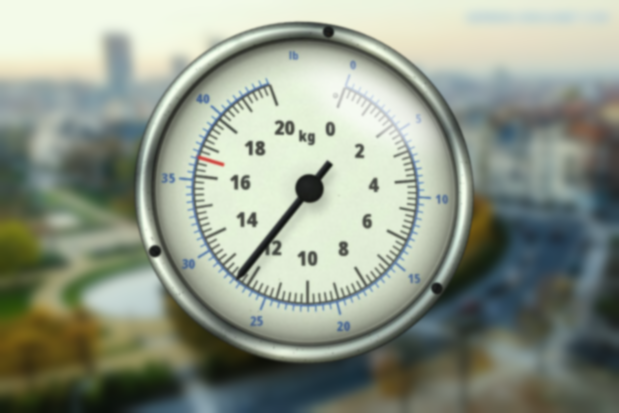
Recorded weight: 12.4 kg
